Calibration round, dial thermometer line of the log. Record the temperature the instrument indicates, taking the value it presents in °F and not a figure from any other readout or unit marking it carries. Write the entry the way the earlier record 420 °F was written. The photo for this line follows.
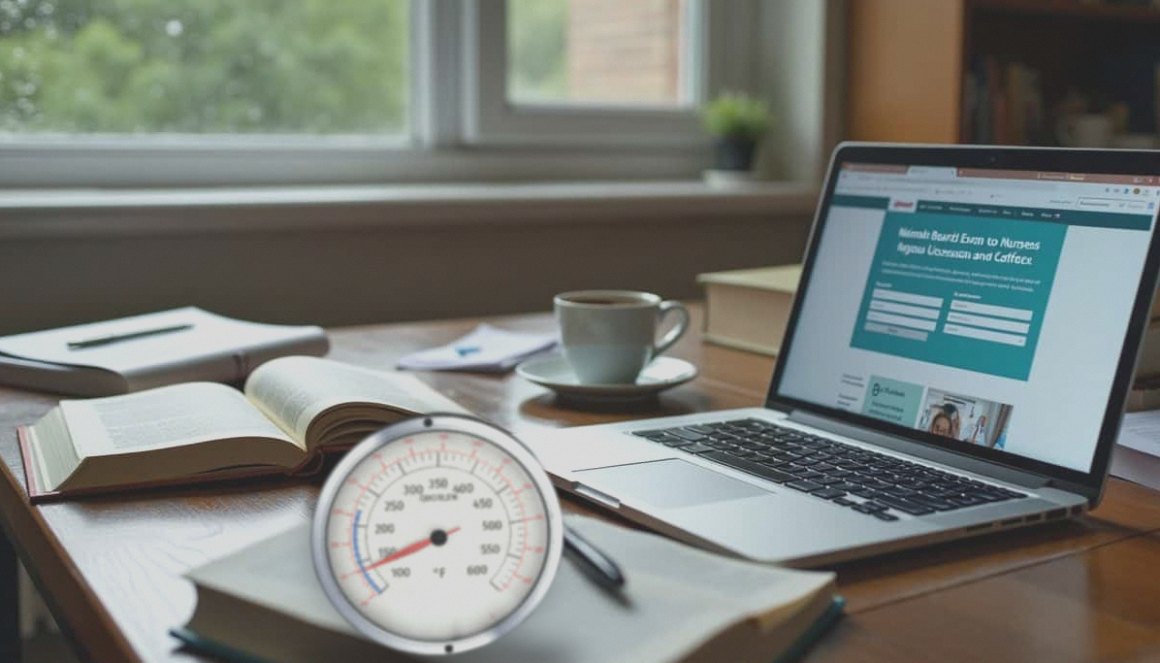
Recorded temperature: 140 °F
